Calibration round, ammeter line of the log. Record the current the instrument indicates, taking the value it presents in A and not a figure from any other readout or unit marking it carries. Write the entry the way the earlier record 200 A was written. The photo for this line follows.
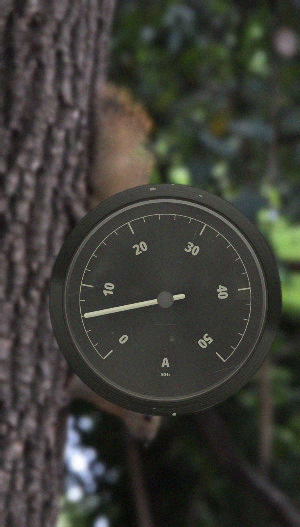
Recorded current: 6 A
